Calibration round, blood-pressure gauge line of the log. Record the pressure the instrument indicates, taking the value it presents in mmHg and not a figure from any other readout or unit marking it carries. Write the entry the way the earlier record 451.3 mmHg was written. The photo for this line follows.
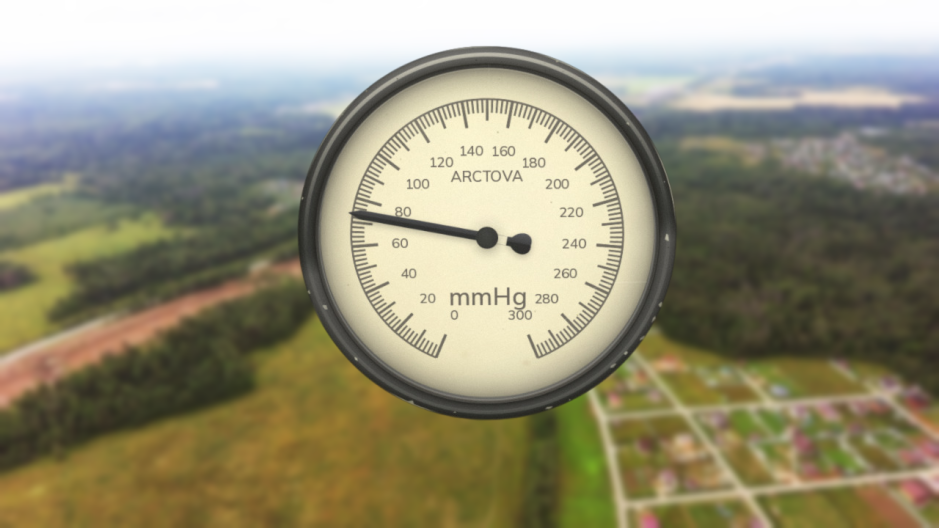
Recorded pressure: 74 mmHg
